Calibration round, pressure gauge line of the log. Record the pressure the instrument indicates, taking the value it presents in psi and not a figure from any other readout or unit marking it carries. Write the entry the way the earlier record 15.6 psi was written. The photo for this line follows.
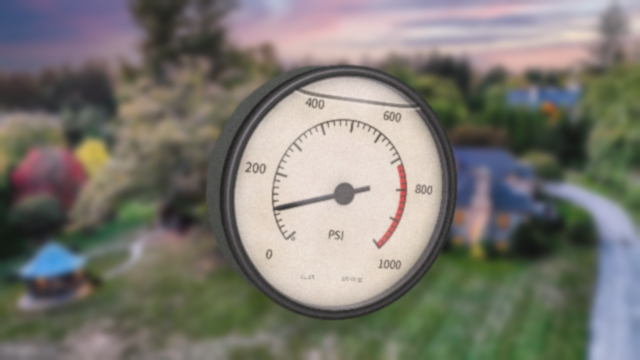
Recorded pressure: 100 psi
